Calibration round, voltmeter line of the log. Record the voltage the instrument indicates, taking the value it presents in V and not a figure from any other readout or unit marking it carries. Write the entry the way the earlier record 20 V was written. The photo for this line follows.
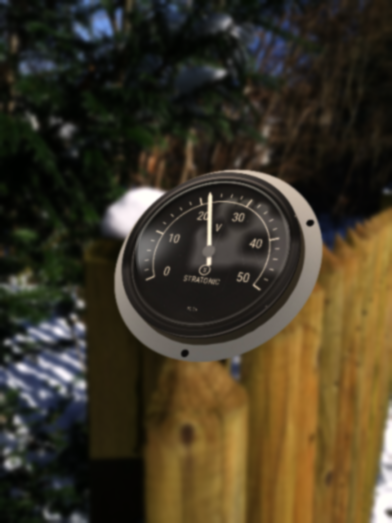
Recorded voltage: 22 V
